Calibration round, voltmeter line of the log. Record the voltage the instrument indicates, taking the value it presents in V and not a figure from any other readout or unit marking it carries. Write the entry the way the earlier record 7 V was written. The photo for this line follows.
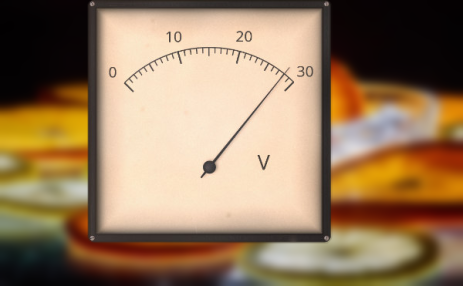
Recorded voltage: 28 V
